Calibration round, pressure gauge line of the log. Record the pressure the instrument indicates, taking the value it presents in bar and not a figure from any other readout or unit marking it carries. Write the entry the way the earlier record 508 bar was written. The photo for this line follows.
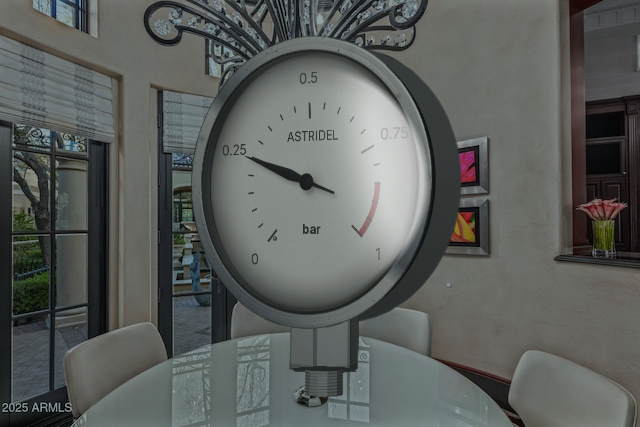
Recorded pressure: 0.25 bar
